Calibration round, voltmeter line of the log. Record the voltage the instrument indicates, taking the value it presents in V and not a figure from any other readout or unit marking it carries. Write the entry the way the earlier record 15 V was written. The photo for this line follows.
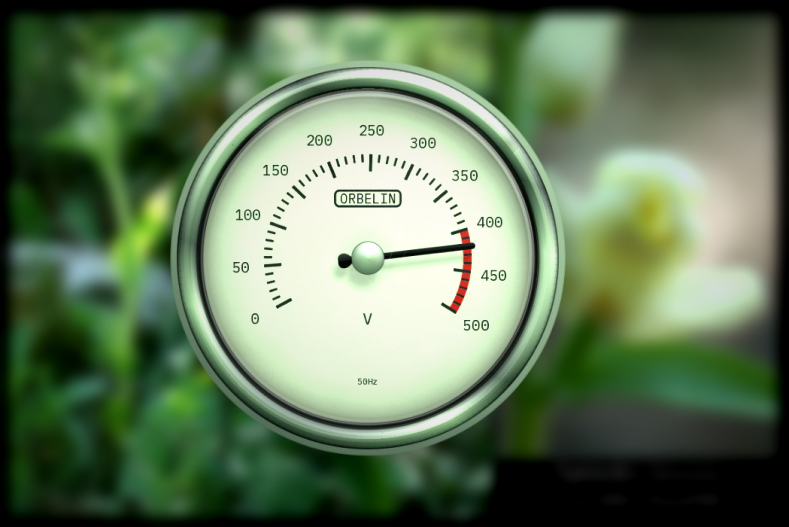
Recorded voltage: 420 V
